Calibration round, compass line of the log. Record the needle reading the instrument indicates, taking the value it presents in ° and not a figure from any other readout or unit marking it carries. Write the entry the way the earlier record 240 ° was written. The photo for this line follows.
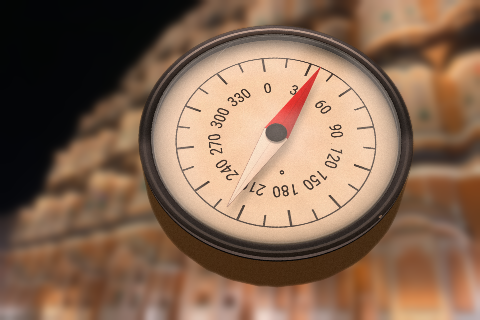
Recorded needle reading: 37.5 °
